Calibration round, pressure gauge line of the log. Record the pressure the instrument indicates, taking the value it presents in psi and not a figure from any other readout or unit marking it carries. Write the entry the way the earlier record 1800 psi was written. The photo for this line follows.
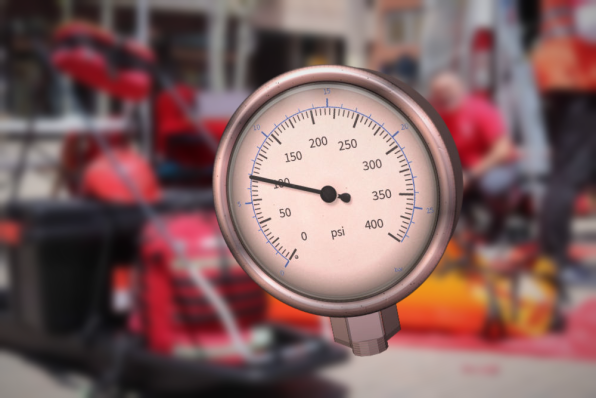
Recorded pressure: 100 psi
